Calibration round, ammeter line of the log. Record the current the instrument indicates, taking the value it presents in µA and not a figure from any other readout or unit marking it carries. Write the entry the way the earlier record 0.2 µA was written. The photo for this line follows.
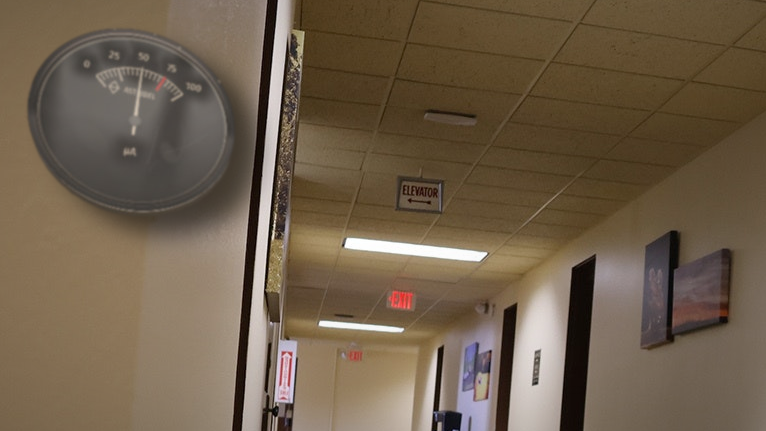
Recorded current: 50 µA
